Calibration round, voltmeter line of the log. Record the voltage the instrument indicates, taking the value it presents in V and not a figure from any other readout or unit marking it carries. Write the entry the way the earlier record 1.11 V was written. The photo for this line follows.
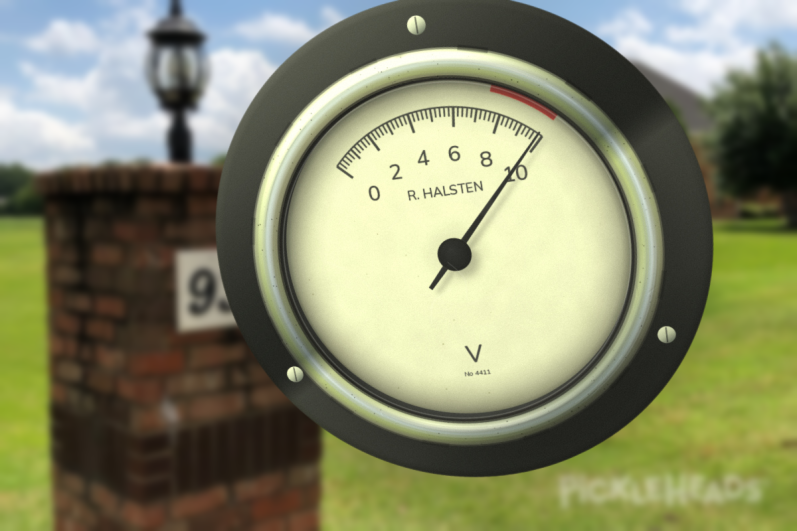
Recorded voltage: 9.8 V
